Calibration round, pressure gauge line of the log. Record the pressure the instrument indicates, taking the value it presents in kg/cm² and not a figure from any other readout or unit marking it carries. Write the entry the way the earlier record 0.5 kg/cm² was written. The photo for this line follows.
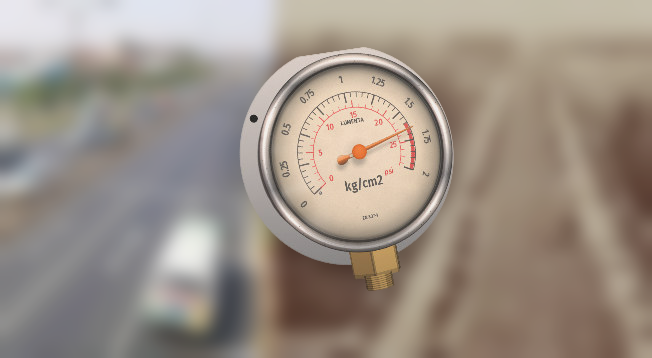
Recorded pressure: 1.65 kg/cm²
